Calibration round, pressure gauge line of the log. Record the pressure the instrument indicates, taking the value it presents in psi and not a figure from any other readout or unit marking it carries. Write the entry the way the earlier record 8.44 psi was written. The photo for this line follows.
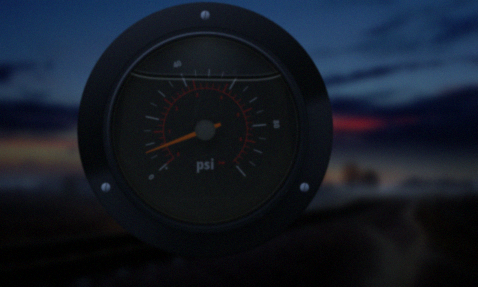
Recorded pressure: 7.5 psi
